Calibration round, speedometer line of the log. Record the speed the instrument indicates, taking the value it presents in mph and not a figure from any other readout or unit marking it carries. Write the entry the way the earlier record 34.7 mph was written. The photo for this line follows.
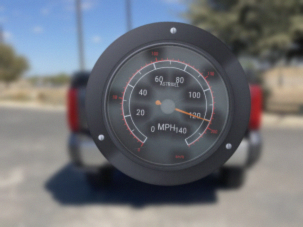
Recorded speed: 120 mph
